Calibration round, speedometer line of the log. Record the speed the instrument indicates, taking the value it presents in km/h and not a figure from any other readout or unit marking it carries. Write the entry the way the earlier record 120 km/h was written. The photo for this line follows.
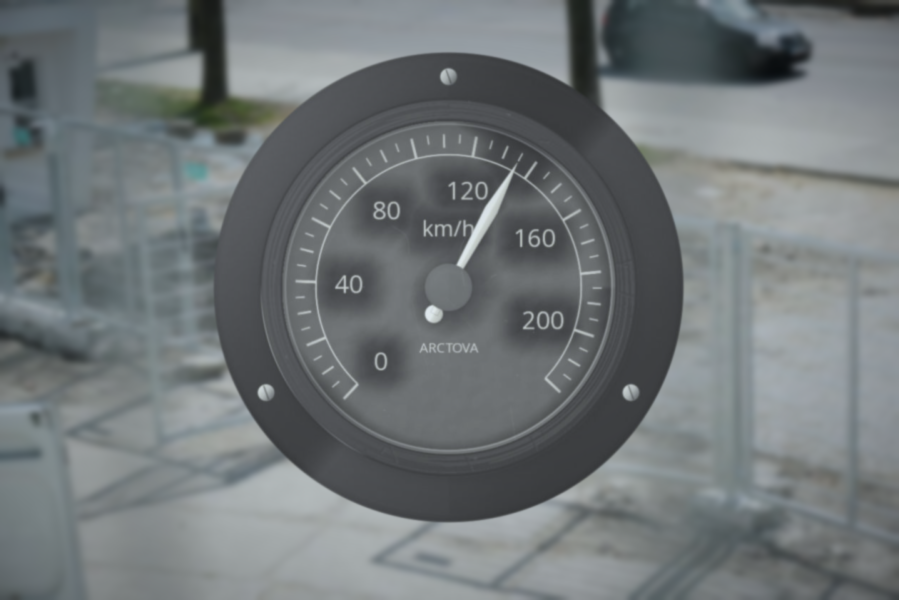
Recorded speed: 135 km/h
